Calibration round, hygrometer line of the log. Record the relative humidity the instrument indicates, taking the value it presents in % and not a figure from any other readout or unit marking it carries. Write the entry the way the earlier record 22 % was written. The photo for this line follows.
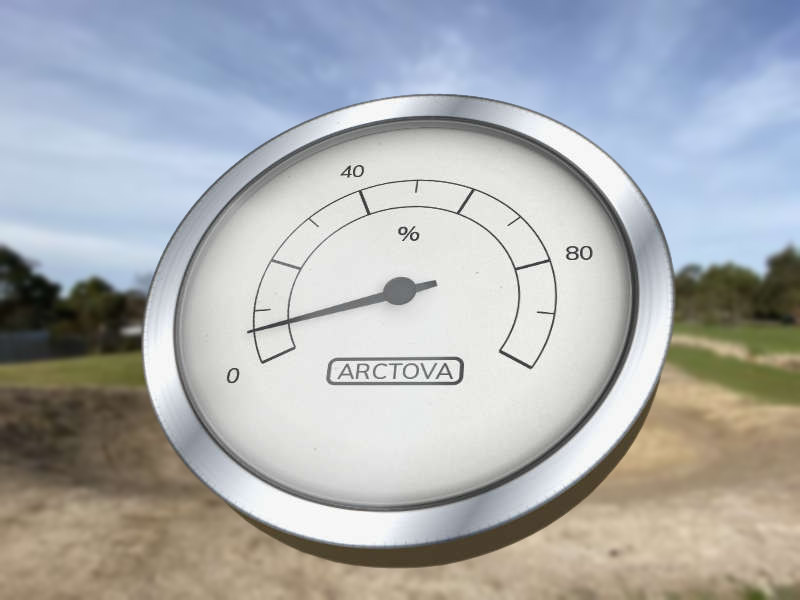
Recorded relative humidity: 5 %
